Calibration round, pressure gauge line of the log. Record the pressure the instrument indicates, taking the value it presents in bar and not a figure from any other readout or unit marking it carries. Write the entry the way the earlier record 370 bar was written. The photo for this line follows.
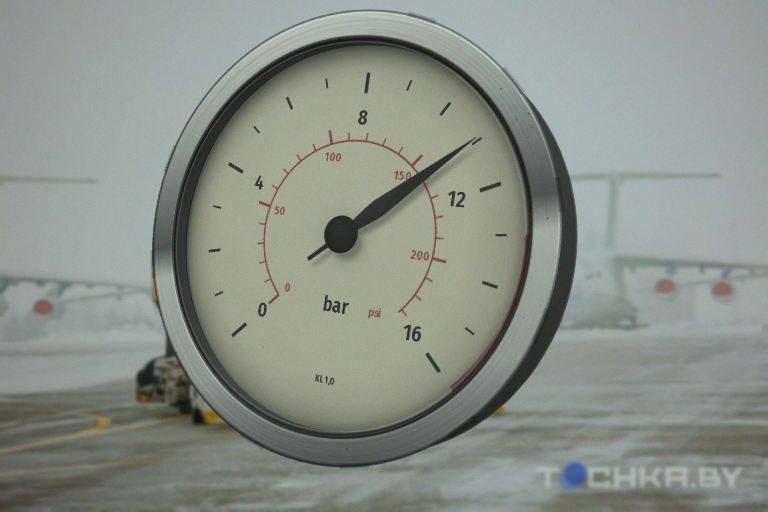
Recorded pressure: 11 bar
